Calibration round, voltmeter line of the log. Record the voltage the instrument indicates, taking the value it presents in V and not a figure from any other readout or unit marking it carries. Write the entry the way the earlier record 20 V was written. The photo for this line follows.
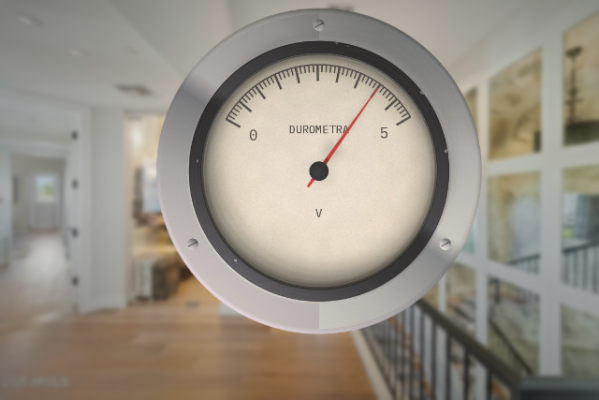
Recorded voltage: 4 V
